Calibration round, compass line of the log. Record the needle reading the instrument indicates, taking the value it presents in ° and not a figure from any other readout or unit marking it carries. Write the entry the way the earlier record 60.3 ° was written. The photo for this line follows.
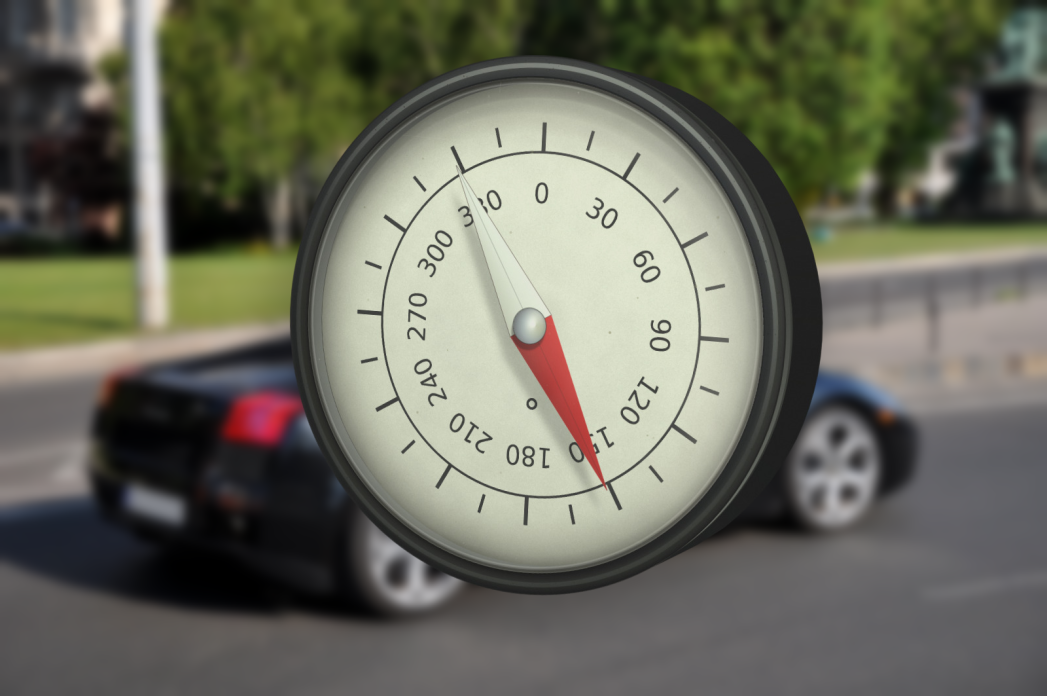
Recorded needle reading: 150 °
